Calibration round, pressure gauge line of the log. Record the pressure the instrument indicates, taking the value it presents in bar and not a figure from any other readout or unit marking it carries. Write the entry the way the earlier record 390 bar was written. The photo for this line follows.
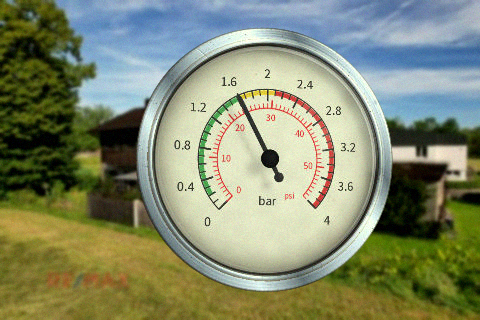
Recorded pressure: 1.6 bar
